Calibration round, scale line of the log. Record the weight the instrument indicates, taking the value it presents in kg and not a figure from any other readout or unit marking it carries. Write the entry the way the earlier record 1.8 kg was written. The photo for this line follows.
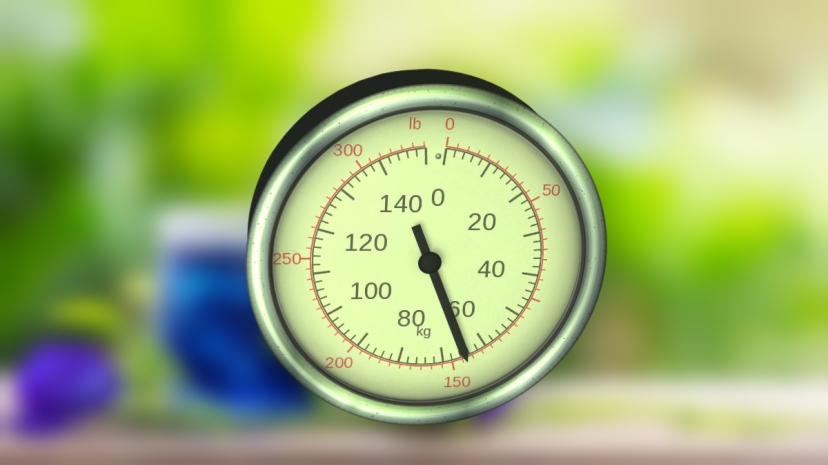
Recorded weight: 65 kg
